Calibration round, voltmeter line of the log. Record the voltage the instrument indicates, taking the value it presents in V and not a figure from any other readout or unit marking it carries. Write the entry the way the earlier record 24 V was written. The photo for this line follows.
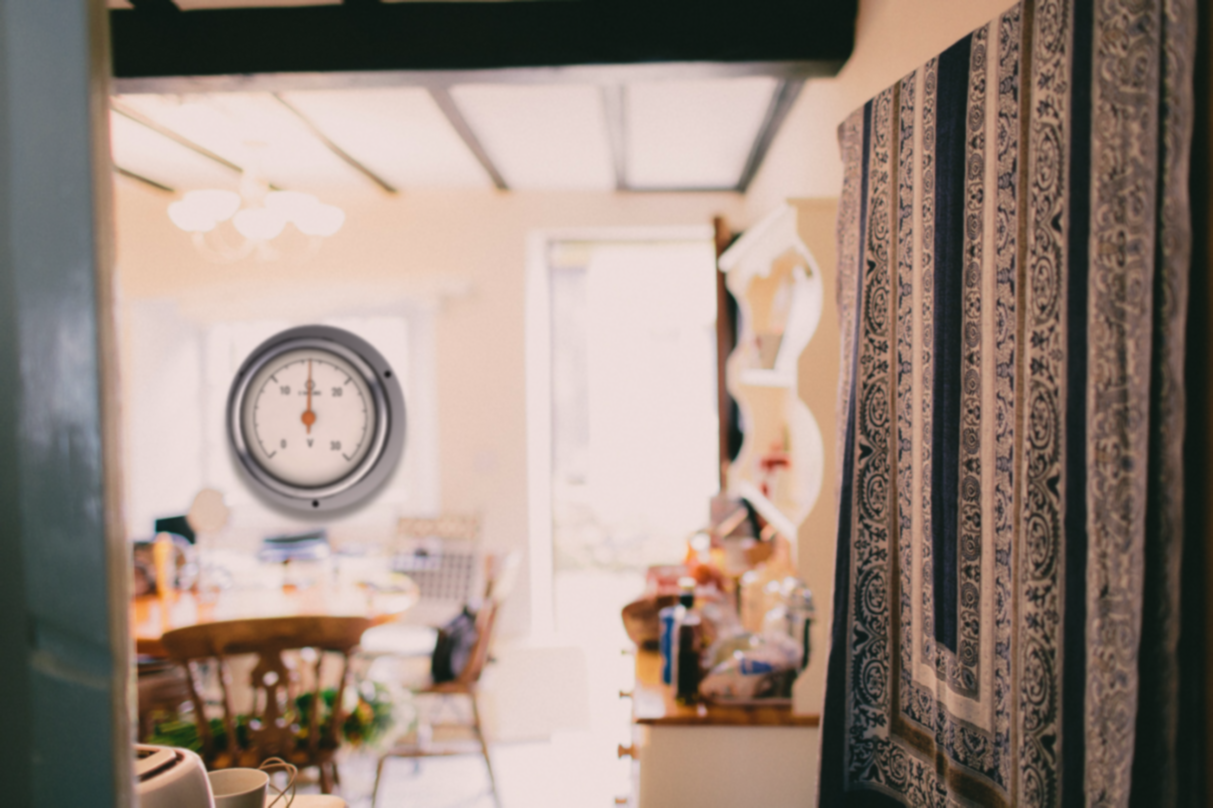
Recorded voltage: 15 V
